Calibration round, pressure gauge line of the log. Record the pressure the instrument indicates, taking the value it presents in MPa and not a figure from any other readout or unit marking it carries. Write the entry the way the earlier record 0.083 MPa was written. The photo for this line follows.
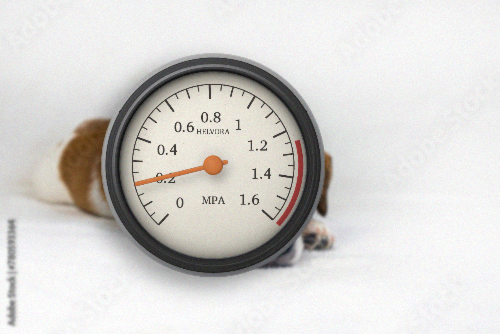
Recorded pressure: 0.2 MPa
